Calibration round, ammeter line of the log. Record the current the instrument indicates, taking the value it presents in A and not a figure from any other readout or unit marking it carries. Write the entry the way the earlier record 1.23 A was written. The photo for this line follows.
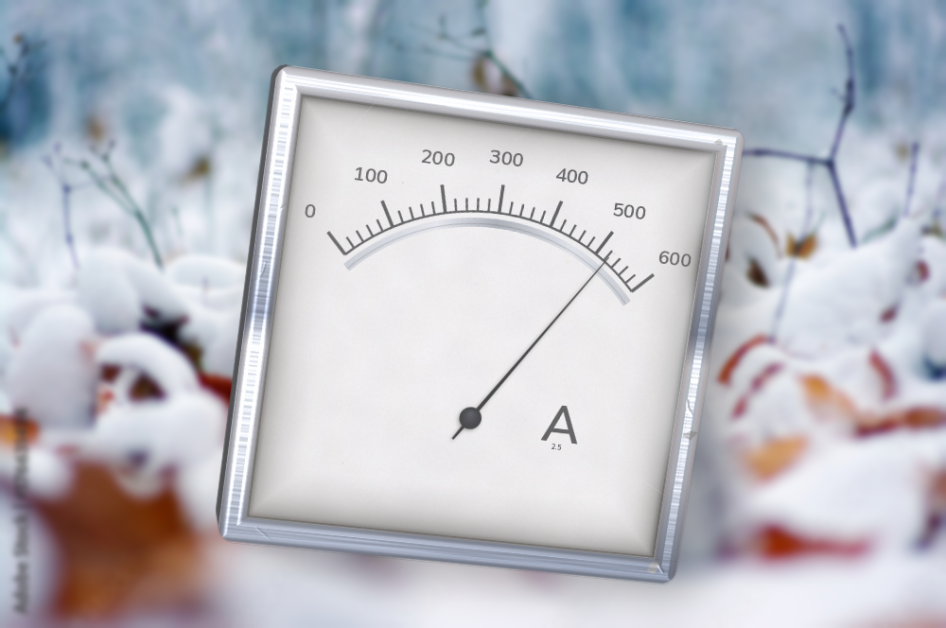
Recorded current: 520 A
